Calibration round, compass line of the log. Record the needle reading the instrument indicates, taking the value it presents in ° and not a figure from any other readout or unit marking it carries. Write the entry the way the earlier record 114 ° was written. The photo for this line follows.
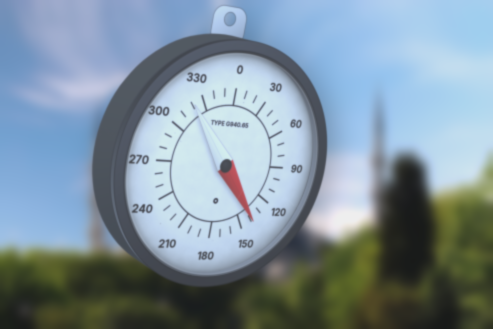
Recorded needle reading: 140 °
